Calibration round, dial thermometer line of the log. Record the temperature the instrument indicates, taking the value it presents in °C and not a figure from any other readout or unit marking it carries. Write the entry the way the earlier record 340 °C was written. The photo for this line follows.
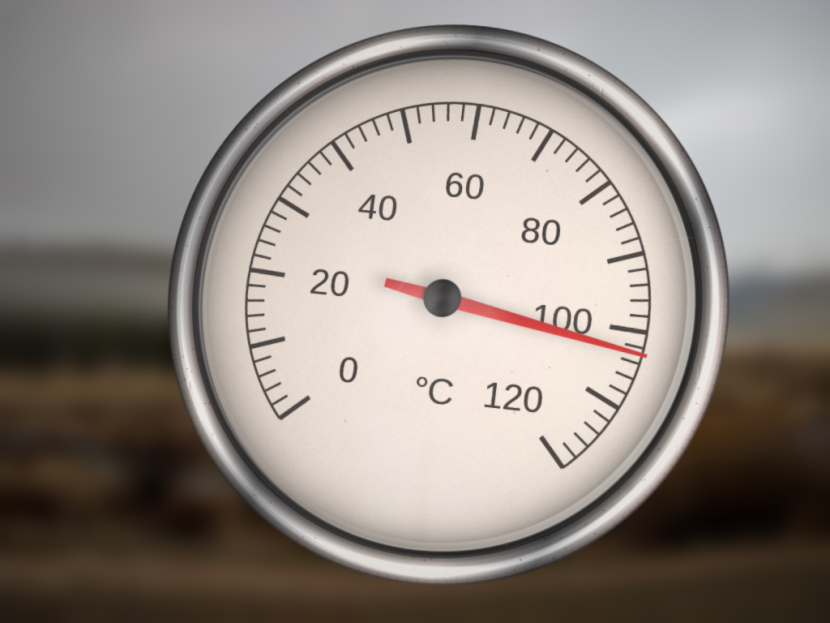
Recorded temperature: 103 °C
